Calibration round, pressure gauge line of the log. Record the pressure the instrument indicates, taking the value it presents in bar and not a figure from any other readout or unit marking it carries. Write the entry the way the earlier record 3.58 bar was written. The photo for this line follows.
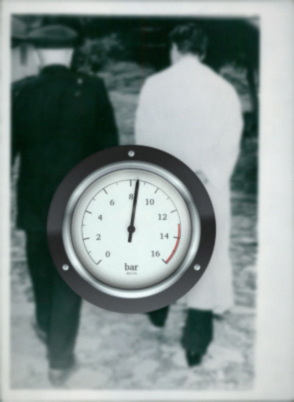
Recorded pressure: 8.5 bar
